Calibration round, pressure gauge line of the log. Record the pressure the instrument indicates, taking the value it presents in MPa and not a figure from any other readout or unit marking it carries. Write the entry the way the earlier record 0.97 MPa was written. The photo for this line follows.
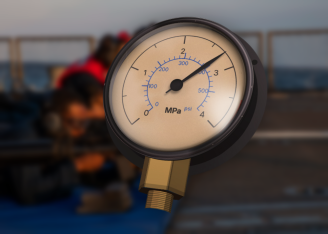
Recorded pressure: 2.75 MPa
